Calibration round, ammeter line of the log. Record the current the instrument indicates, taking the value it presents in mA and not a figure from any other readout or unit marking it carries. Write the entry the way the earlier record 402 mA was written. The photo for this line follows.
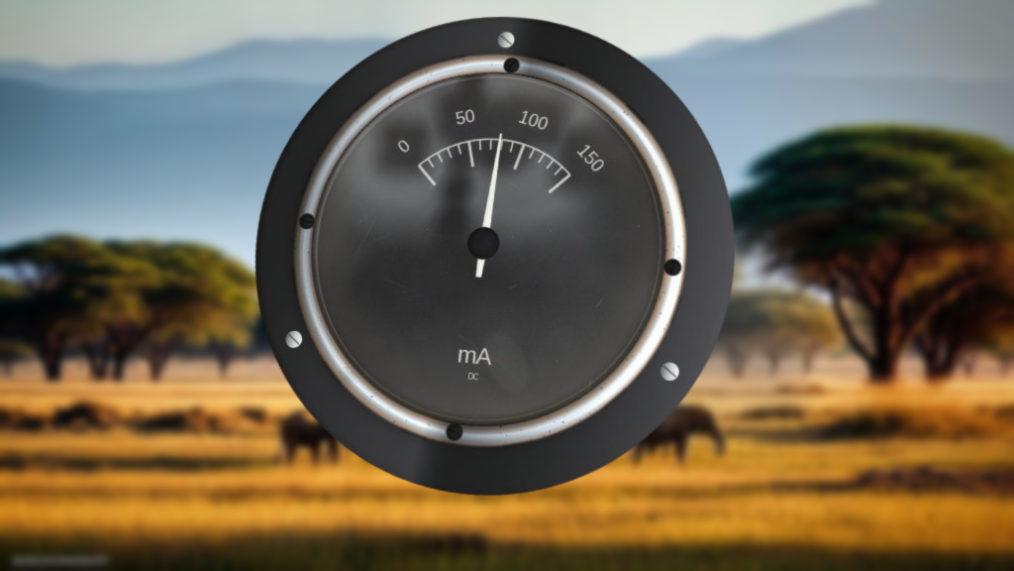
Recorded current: 80 mA
